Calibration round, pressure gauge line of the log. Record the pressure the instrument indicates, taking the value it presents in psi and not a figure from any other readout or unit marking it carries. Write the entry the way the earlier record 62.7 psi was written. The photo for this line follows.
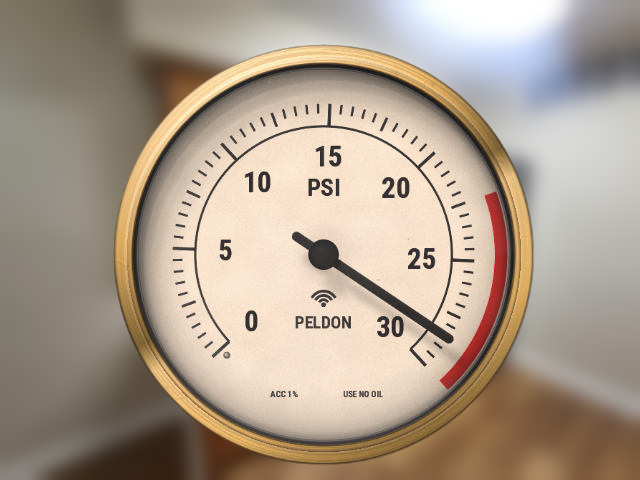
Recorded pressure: 28.5 psi
